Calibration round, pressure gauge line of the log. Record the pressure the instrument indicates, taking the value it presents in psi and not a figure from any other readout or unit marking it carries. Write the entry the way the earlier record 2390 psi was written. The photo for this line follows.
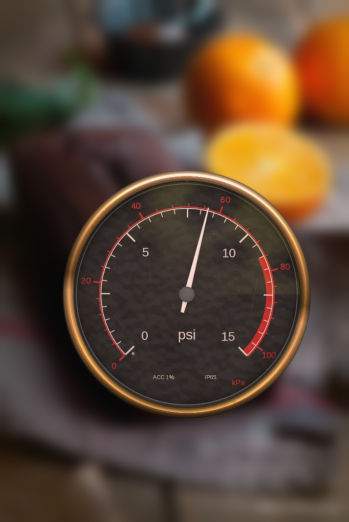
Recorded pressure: 8.25 psi
